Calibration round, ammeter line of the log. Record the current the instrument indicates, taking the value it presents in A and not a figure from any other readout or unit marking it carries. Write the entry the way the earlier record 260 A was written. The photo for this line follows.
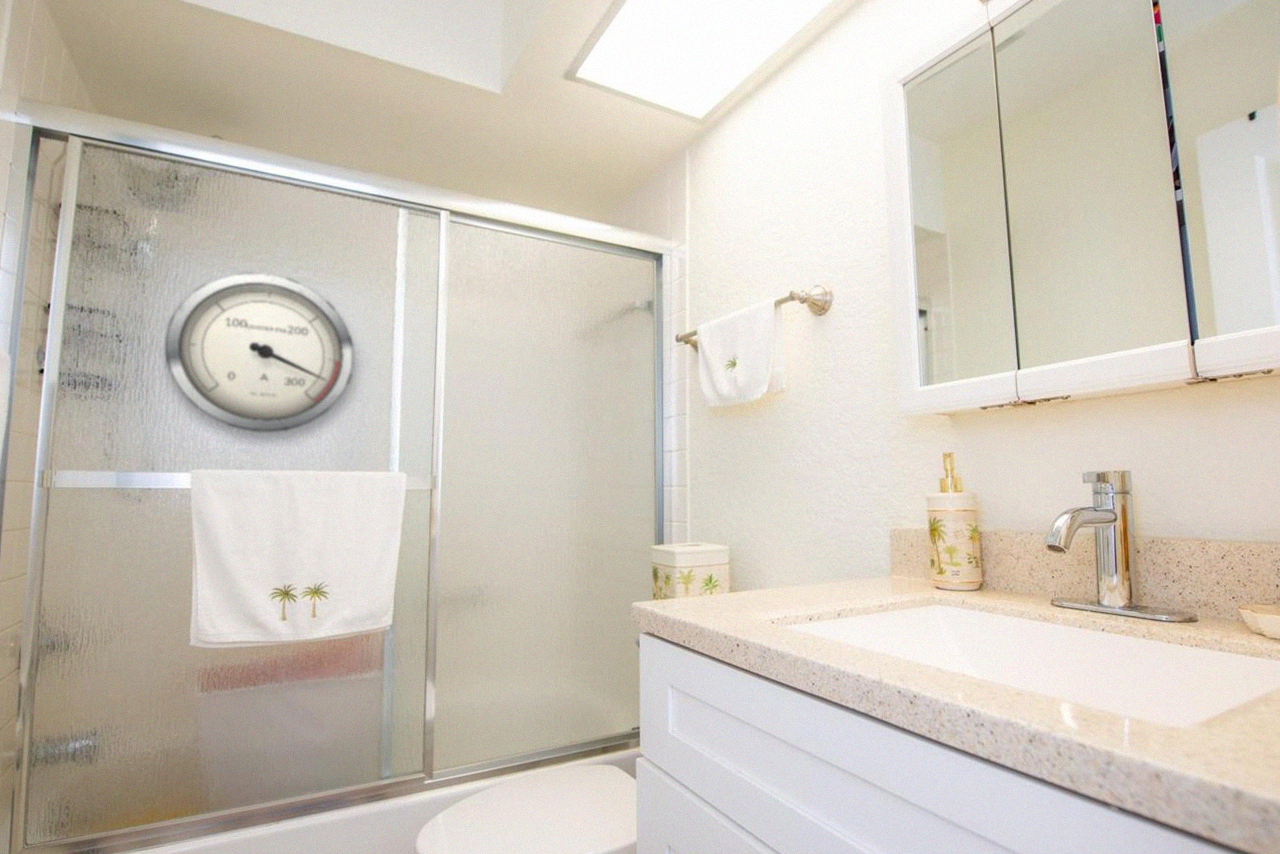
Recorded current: 275 A
